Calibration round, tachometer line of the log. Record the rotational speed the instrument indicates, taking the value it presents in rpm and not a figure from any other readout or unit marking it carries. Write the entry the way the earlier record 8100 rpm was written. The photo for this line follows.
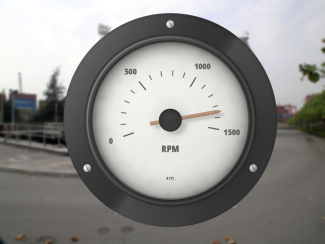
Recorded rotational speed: 1350 rpm
